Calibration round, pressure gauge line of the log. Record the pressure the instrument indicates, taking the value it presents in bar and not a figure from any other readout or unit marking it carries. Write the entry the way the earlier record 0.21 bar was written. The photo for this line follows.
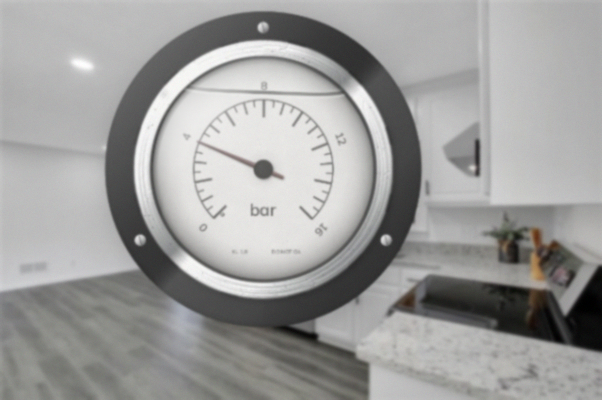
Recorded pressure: 4 bar
